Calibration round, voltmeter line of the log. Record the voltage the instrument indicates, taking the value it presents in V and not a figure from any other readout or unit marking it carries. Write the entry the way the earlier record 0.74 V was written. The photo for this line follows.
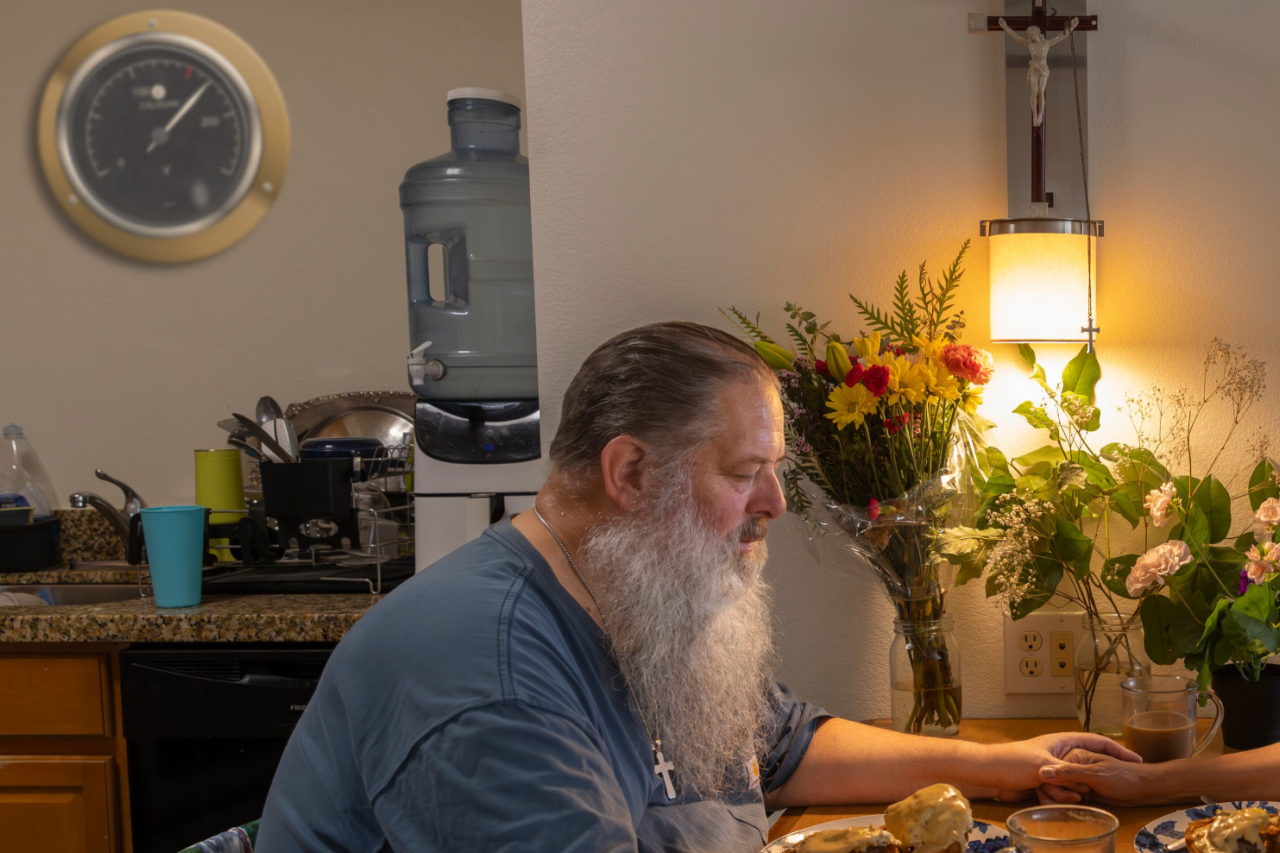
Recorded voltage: 170 V
